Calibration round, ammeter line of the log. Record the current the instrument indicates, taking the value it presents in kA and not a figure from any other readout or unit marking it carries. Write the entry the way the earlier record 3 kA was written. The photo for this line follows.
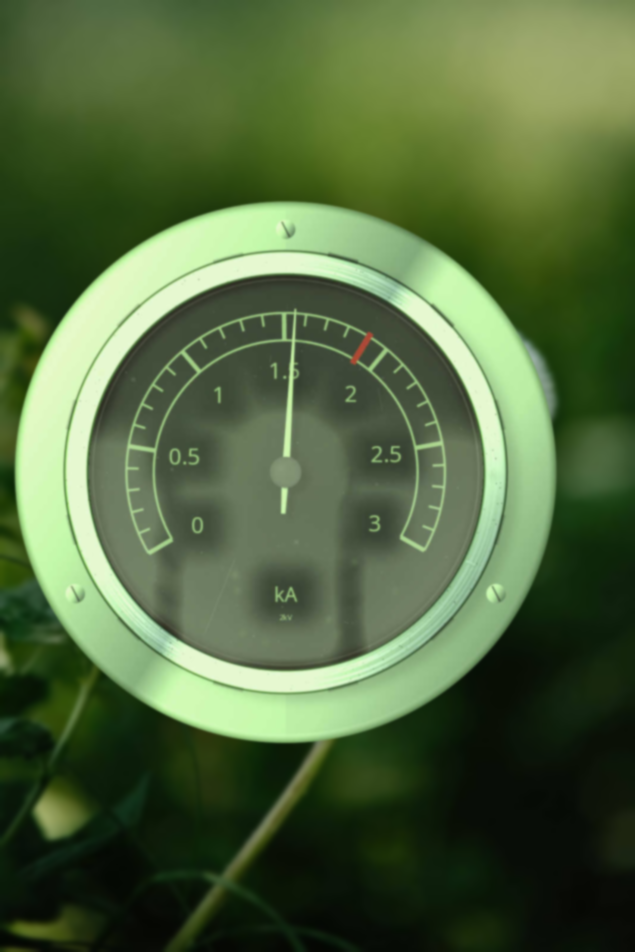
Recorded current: 1.55 kA
